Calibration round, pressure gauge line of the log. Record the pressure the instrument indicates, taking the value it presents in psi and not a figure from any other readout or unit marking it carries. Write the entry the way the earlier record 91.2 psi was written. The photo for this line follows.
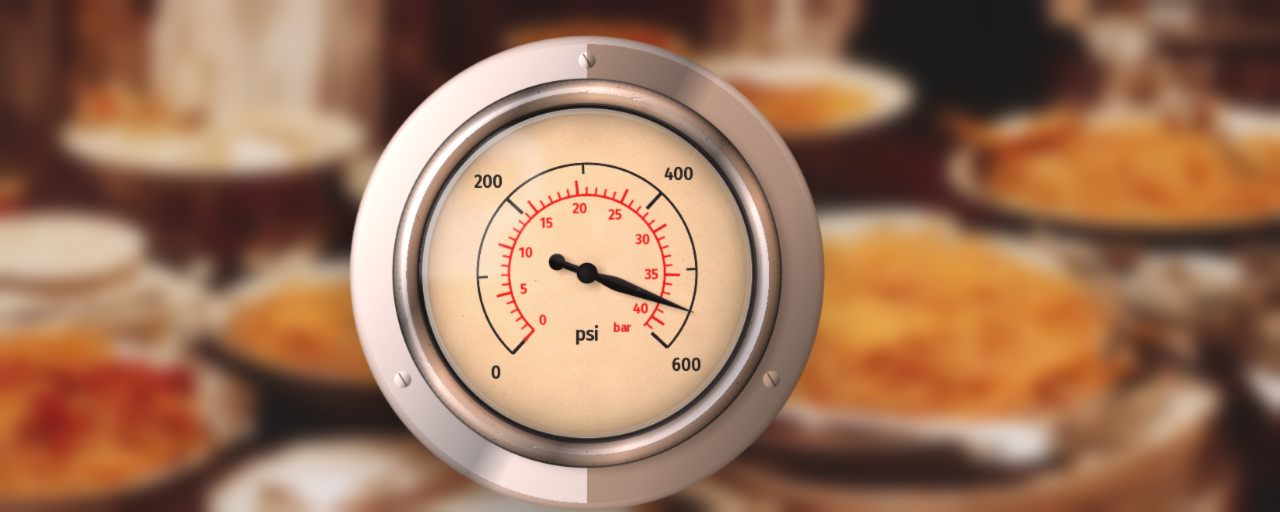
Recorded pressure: 550 psi
